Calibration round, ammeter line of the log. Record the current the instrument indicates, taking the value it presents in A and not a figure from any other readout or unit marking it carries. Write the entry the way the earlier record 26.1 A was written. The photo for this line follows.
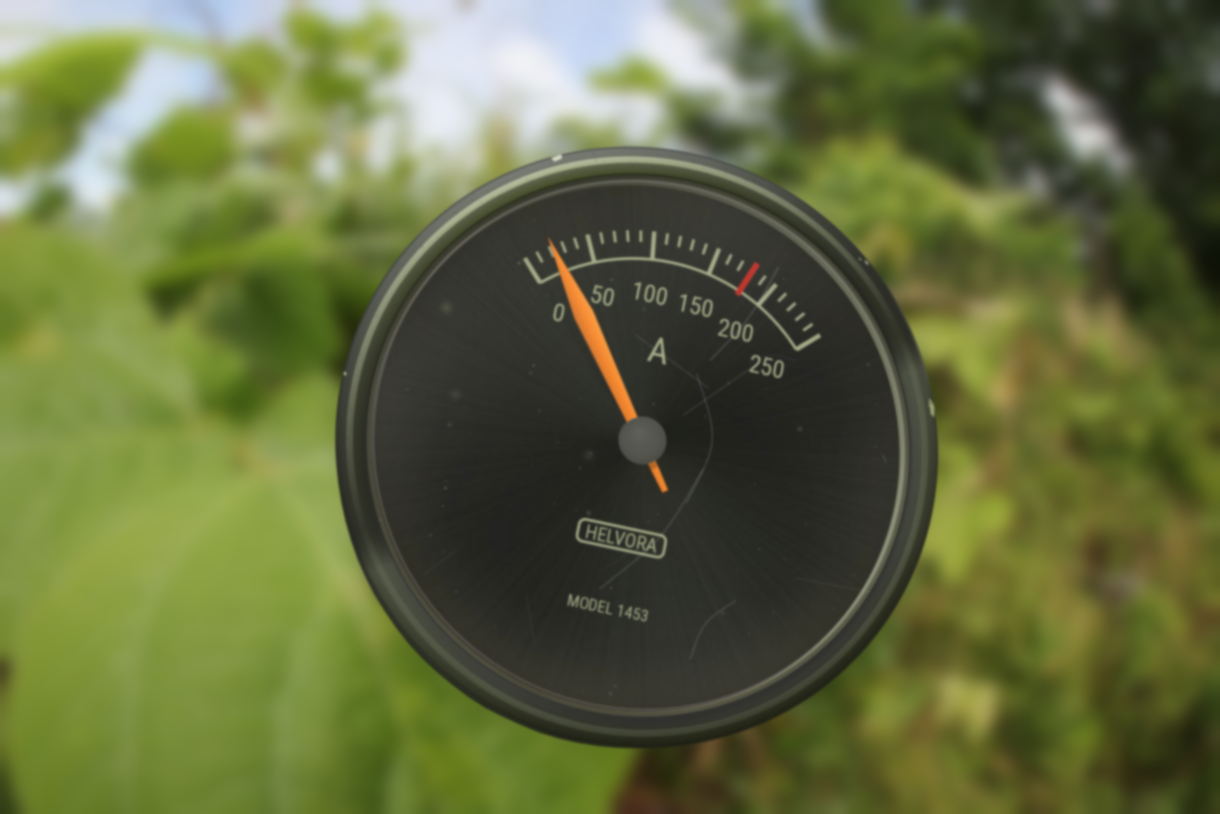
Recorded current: 20 A
